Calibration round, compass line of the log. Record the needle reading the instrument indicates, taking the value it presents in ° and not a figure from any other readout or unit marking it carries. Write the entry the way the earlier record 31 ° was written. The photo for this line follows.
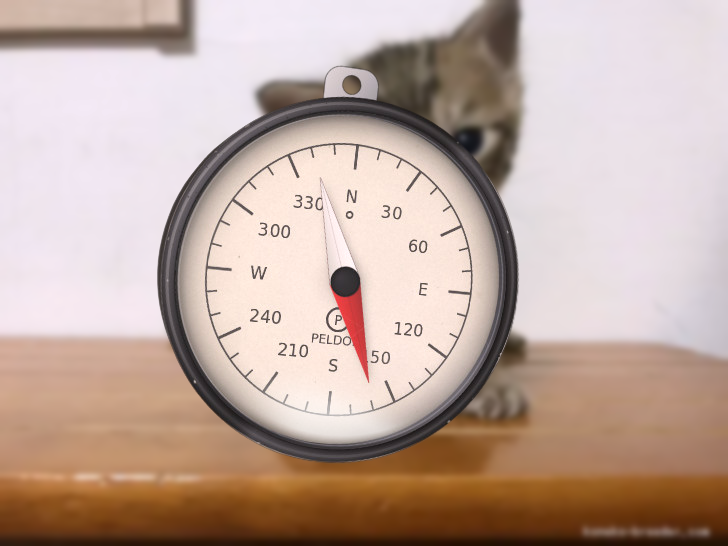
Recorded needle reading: 160 °
